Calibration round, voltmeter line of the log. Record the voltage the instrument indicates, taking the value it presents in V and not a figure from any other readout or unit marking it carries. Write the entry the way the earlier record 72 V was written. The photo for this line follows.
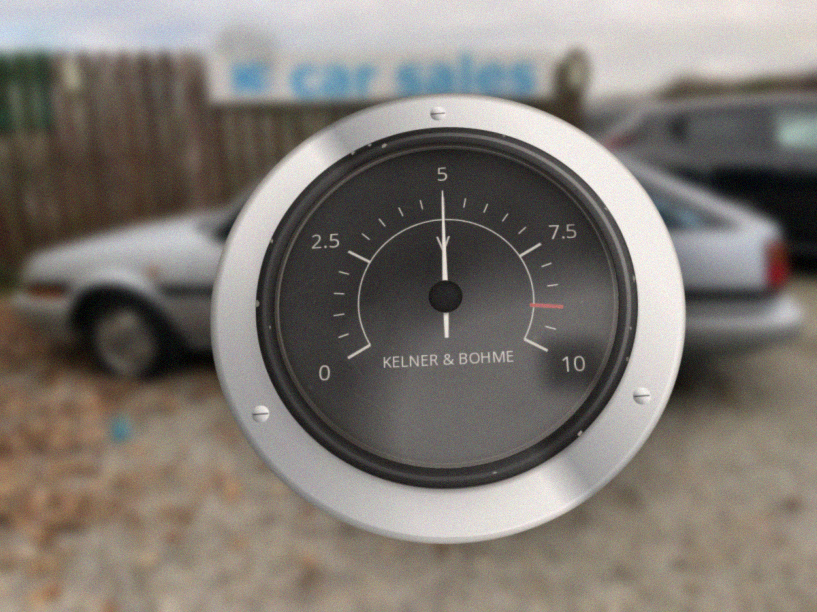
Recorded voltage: 5 V
